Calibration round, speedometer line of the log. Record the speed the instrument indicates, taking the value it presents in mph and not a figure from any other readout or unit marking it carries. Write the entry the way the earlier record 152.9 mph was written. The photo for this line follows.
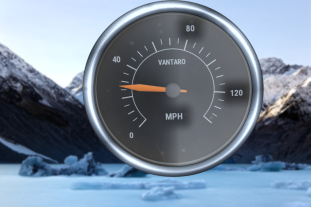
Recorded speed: 27.5 mph
